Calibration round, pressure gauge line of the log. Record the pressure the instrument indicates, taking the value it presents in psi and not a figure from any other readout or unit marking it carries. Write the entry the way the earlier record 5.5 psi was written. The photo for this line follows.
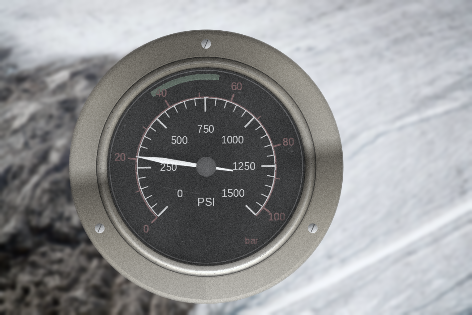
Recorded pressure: 300 psi
